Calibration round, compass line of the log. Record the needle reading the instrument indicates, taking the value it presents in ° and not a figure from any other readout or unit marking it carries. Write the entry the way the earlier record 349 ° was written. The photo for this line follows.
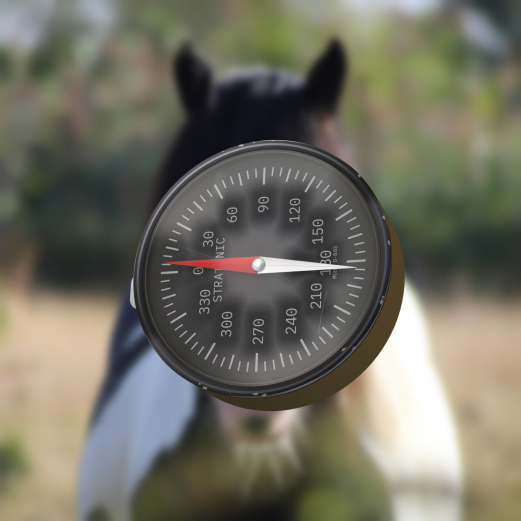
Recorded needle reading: 5 °
